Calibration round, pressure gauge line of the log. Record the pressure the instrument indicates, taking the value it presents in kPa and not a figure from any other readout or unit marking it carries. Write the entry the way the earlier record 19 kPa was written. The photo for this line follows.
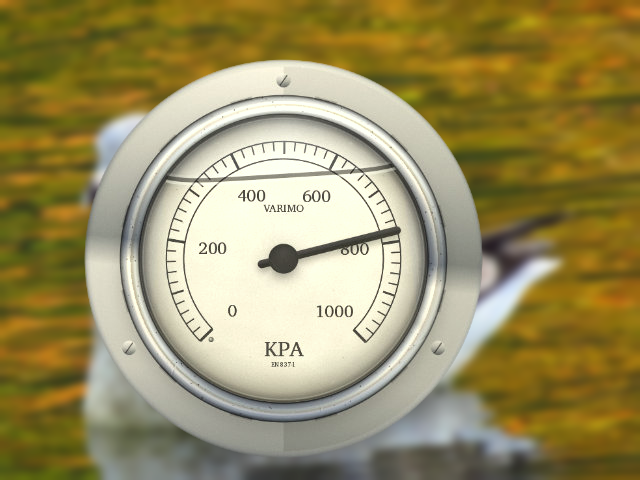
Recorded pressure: 780 kPa
